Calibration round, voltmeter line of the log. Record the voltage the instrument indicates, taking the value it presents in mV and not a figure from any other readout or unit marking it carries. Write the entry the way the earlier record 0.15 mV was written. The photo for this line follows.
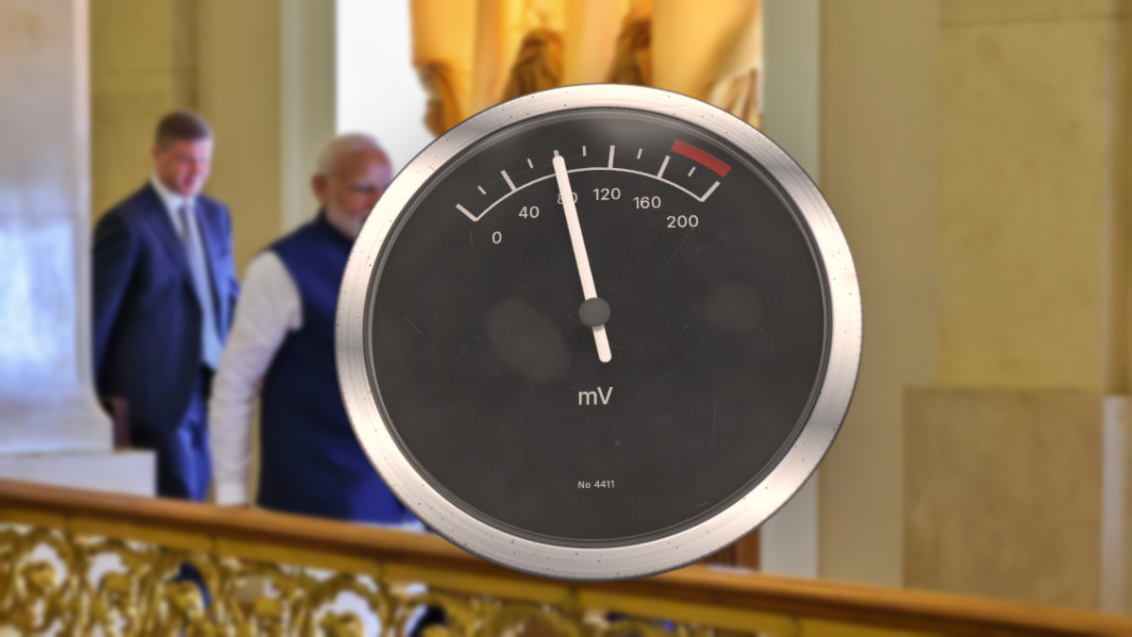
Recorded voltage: 80 mV
